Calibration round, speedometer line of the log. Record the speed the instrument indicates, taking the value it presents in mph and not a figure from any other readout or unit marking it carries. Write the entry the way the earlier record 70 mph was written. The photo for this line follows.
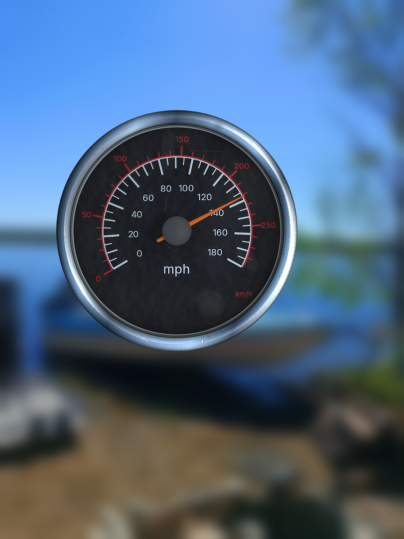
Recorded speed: 137.5 mph
